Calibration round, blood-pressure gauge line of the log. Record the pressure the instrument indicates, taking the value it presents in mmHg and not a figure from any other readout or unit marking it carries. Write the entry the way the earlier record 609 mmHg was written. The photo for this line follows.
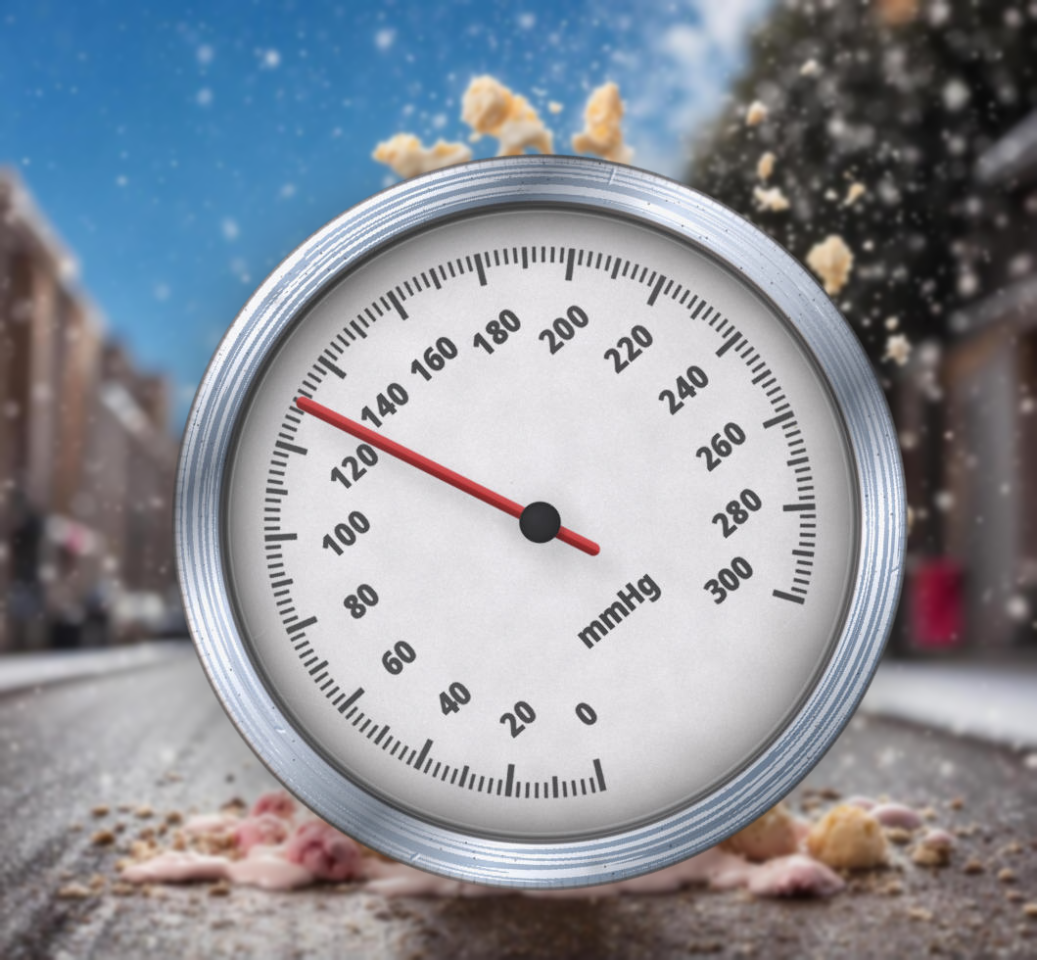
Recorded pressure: 130 mmHg
